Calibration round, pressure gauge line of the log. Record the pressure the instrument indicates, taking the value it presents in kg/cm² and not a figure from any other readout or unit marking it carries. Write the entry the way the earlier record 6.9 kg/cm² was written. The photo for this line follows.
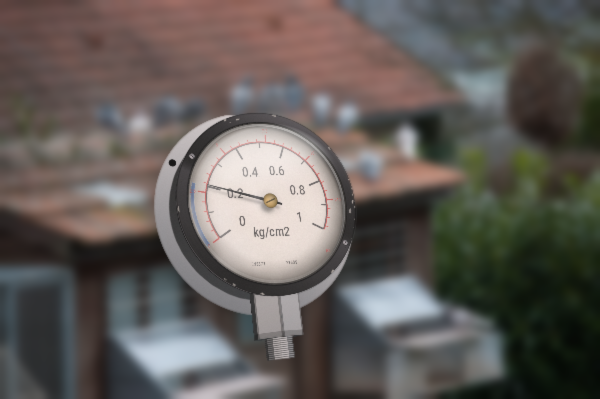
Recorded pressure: 0.2 kg/cm²
